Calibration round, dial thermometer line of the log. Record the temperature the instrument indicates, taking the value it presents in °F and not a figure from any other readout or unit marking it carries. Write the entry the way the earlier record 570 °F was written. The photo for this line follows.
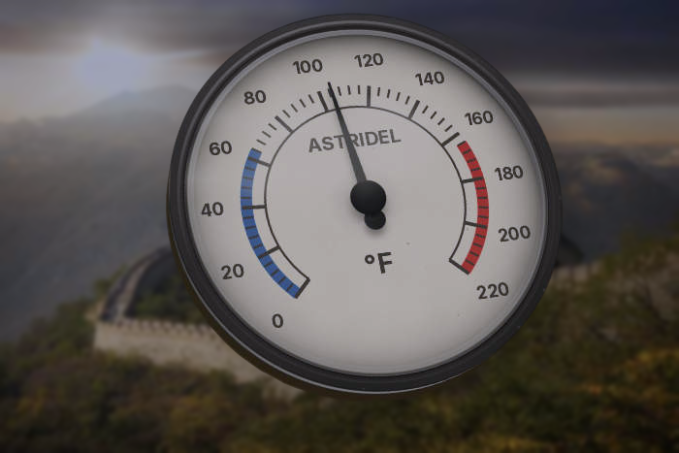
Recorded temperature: 104 °F
